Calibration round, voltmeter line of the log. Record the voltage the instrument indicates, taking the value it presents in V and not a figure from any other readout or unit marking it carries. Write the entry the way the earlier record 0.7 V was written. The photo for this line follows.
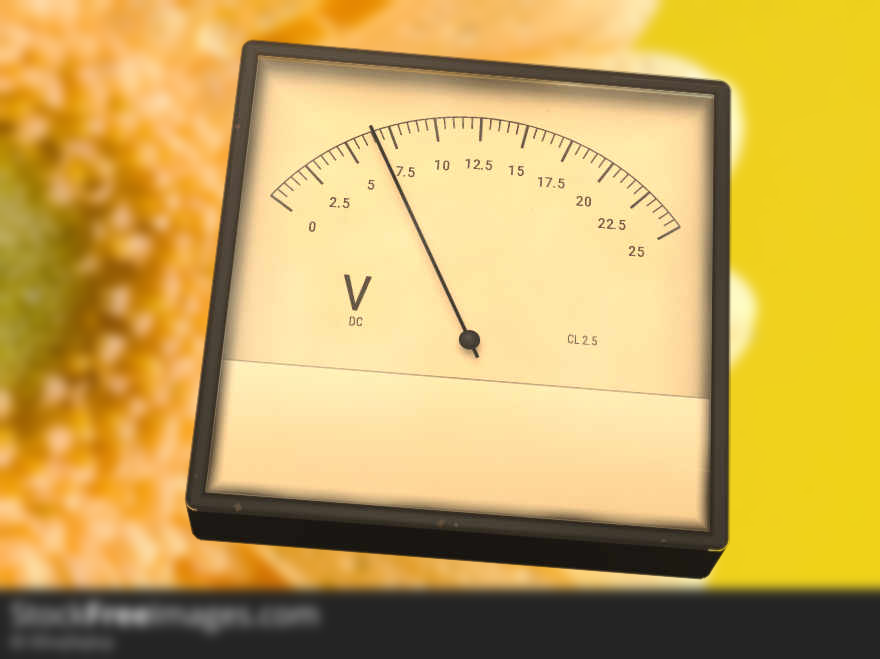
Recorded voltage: 6.5 V
